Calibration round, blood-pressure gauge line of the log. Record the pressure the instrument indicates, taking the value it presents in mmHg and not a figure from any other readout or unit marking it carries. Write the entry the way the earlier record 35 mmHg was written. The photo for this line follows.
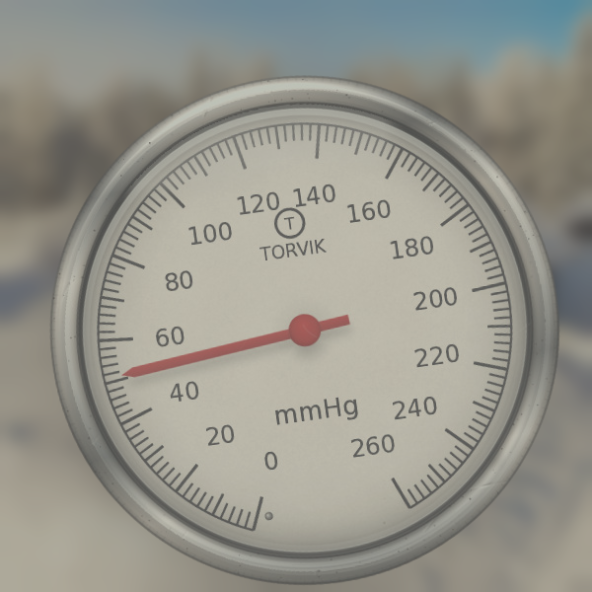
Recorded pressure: 51 mmHg
